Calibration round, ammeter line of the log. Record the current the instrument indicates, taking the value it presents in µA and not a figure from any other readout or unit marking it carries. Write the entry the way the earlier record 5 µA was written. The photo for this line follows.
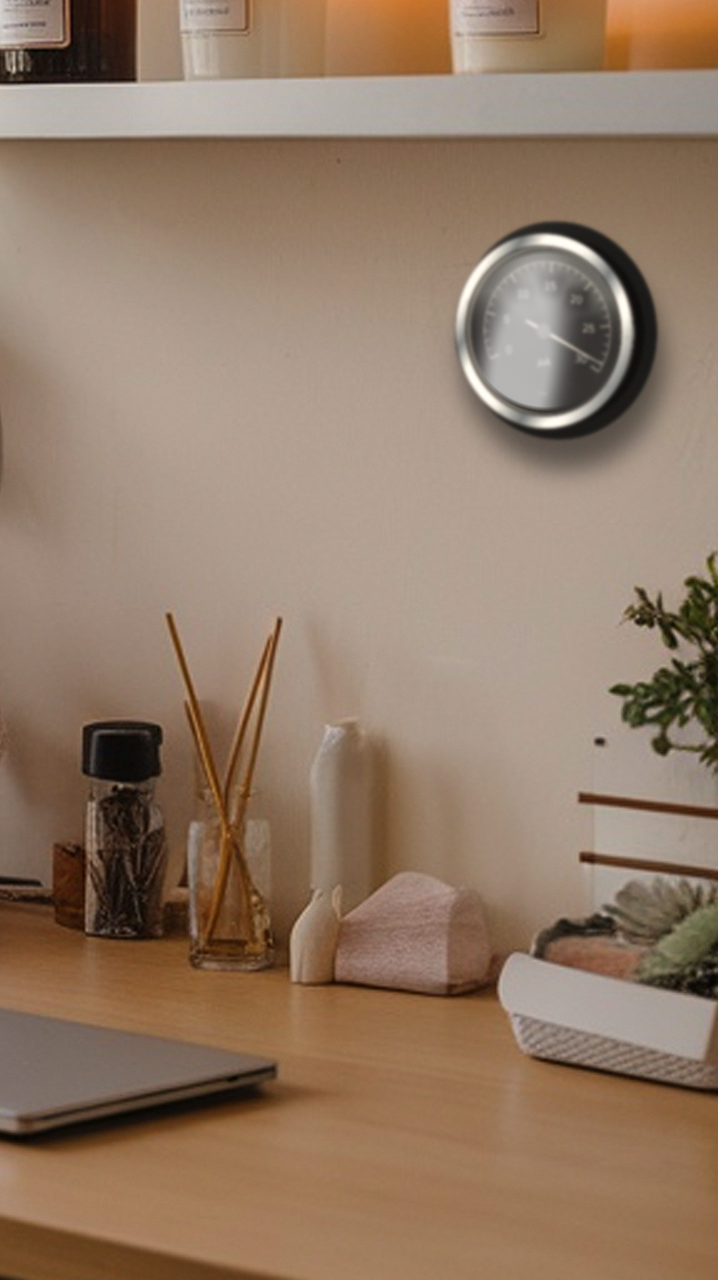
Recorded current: 29 µA
